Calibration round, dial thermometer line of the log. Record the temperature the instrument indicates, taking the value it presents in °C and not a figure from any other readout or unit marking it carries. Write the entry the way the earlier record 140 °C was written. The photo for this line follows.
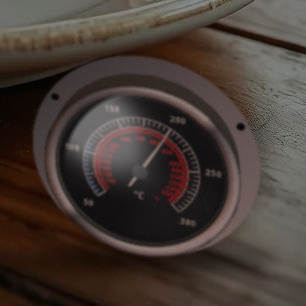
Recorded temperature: 200 °C
